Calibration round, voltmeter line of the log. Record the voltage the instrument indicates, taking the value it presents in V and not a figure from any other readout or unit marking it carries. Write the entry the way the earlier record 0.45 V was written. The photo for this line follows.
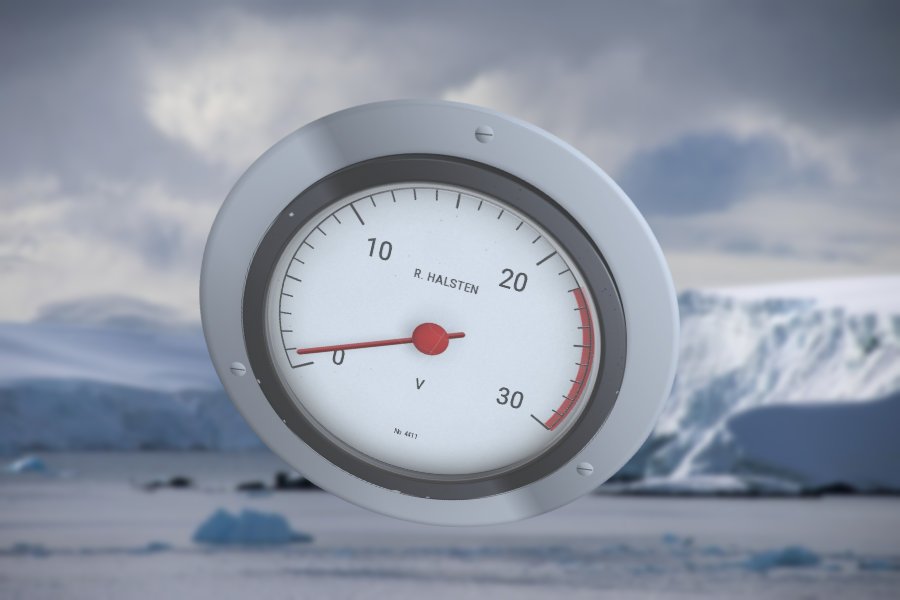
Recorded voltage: 1 V
